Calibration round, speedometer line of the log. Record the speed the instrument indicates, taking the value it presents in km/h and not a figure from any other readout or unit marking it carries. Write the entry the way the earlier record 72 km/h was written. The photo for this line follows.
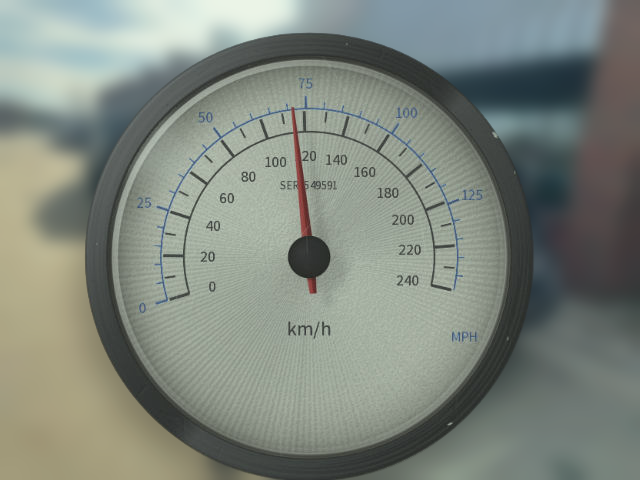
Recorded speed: 115 km/h
